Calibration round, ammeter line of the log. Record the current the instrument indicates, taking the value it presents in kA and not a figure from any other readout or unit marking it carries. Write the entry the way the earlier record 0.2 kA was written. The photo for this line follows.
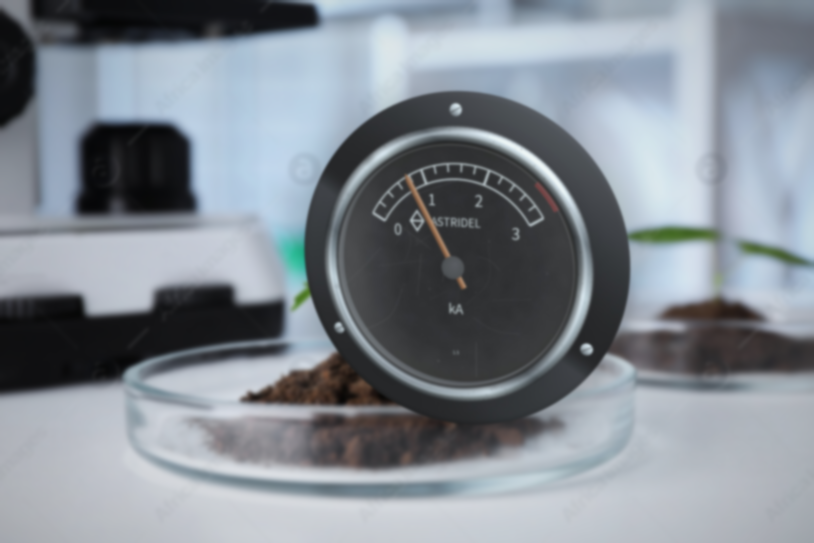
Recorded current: 0.8 kA
